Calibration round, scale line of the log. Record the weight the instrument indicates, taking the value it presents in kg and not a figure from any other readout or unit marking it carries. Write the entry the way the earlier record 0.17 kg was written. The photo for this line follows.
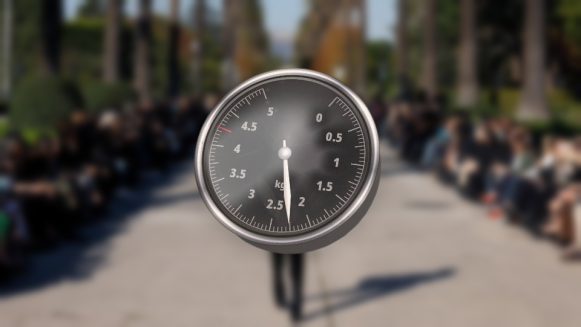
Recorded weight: 2.25 kg
